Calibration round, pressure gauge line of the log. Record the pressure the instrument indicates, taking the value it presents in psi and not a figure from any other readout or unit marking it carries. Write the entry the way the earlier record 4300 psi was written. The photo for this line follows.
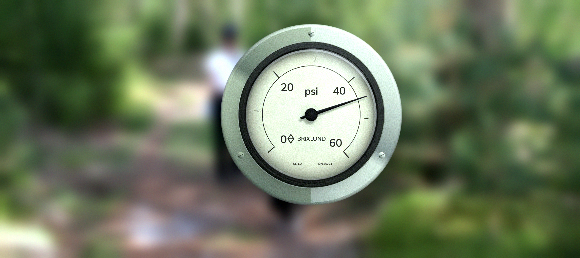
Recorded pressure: 45 psi
